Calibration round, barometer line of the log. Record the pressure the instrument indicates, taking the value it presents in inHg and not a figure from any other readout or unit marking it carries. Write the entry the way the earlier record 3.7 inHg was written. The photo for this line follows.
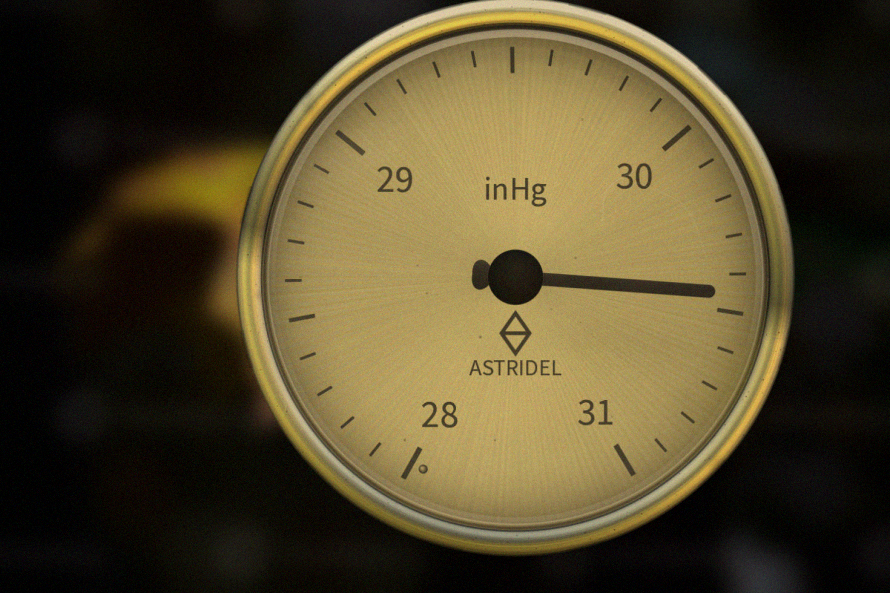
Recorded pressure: 30.45 inHg
